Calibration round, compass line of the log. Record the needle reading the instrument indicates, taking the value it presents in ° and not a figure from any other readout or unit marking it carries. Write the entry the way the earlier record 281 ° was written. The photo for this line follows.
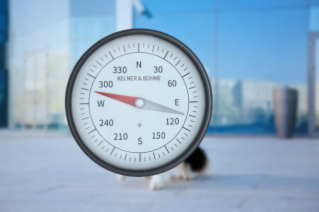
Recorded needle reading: 285 °
